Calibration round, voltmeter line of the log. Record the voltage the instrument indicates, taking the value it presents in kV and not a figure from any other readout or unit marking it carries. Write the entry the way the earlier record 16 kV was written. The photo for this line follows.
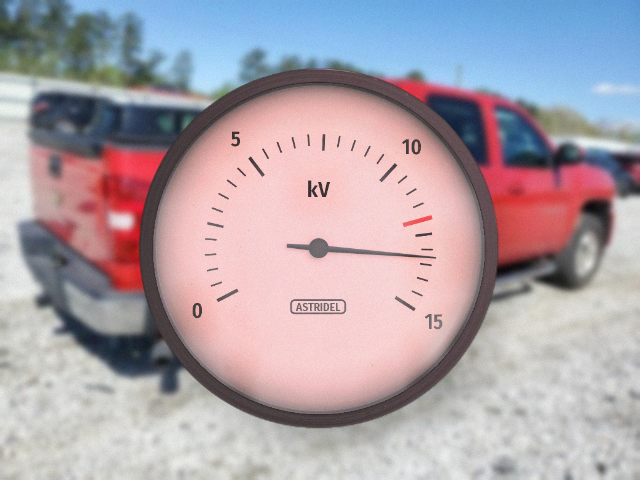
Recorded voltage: 13.25 kV
